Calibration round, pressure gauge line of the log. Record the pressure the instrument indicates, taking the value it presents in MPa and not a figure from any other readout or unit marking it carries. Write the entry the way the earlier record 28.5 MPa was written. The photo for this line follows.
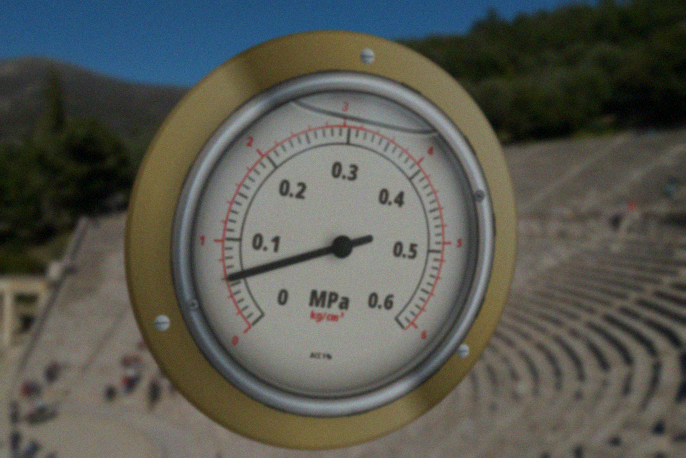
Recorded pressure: 0.06 MPa
